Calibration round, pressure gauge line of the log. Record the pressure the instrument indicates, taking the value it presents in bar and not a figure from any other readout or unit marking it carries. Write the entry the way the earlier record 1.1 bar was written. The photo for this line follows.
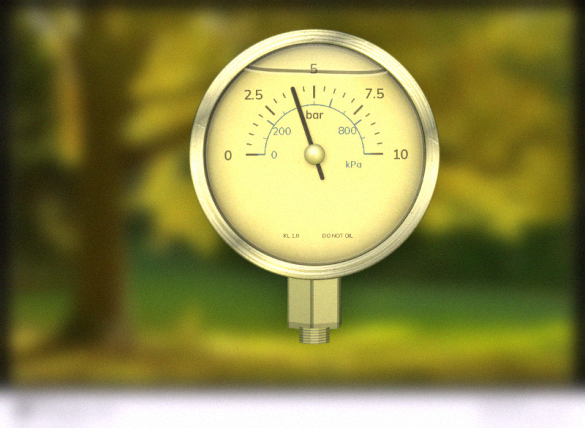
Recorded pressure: 4 bar
